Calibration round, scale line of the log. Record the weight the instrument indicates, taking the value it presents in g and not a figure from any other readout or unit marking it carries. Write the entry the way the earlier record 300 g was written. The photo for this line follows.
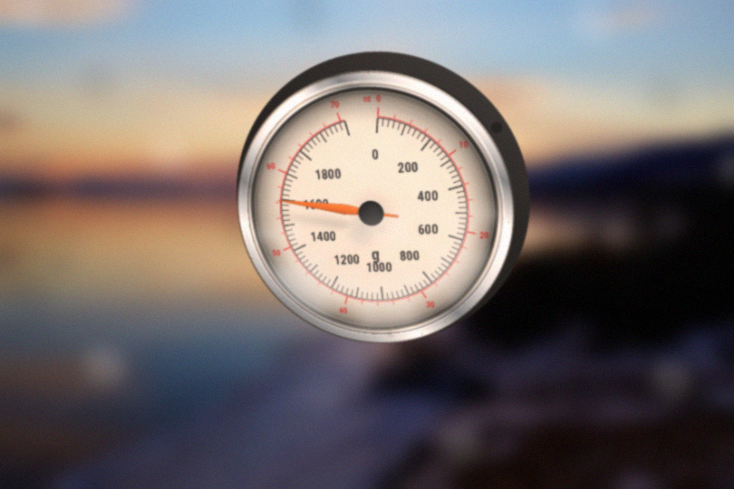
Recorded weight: 1600 g
